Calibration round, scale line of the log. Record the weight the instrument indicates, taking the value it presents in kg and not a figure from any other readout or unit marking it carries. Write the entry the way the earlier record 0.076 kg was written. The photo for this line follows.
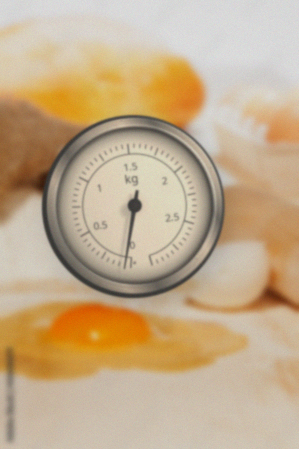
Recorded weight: 0.05 kg
